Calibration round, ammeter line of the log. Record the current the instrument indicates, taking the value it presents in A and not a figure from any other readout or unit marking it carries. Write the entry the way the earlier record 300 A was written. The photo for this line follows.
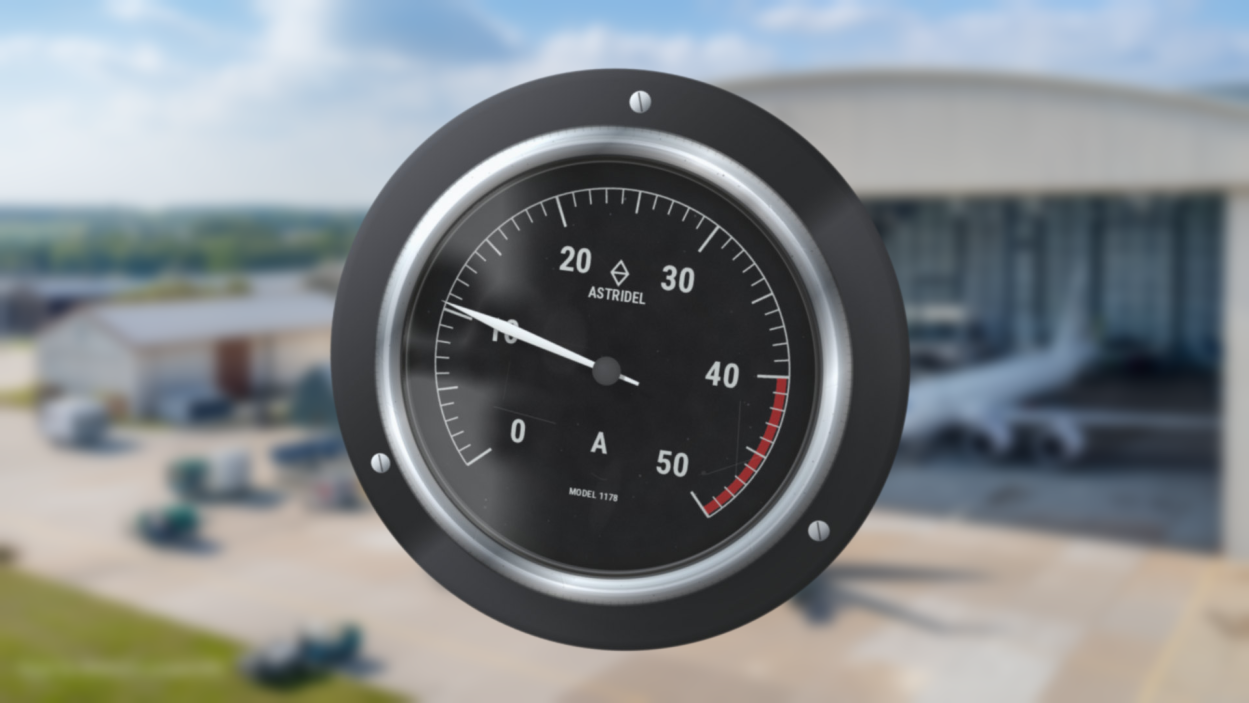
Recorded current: 10.5 A
